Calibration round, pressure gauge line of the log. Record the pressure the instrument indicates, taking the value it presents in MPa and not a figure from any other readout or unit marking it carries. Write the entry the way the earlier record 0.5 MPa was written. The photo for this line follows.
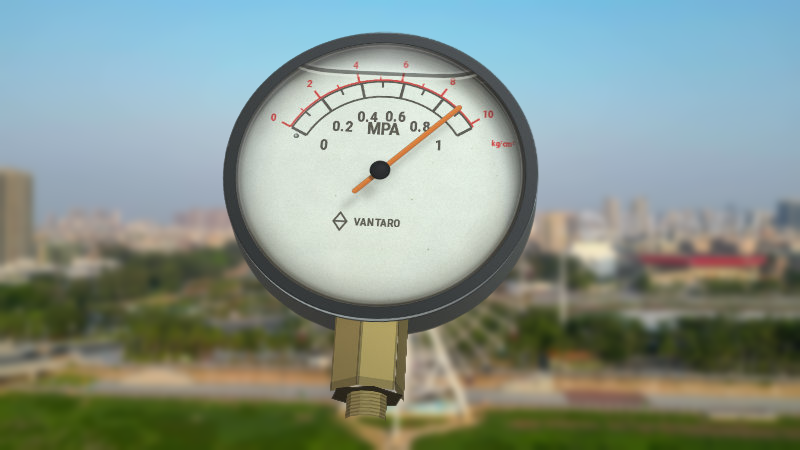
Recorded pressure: 0.9 MPa
